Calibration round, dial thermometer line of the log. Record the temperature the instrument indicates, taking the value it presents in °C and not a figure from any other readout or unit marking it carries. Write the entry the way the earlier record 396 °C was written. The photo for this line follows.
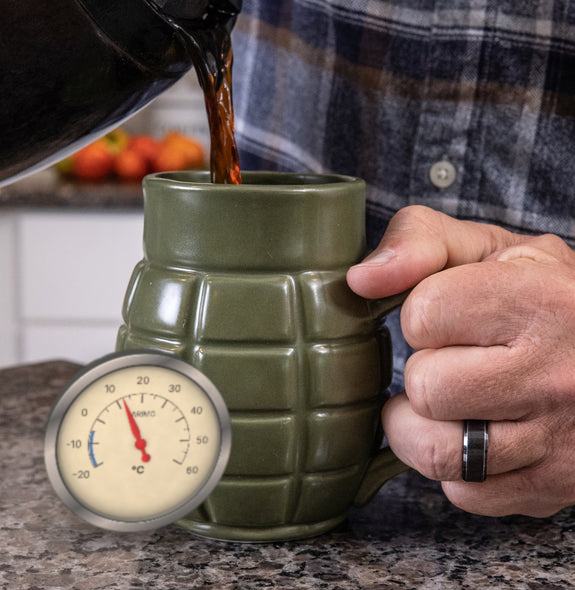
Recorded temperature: 12.5 °C
